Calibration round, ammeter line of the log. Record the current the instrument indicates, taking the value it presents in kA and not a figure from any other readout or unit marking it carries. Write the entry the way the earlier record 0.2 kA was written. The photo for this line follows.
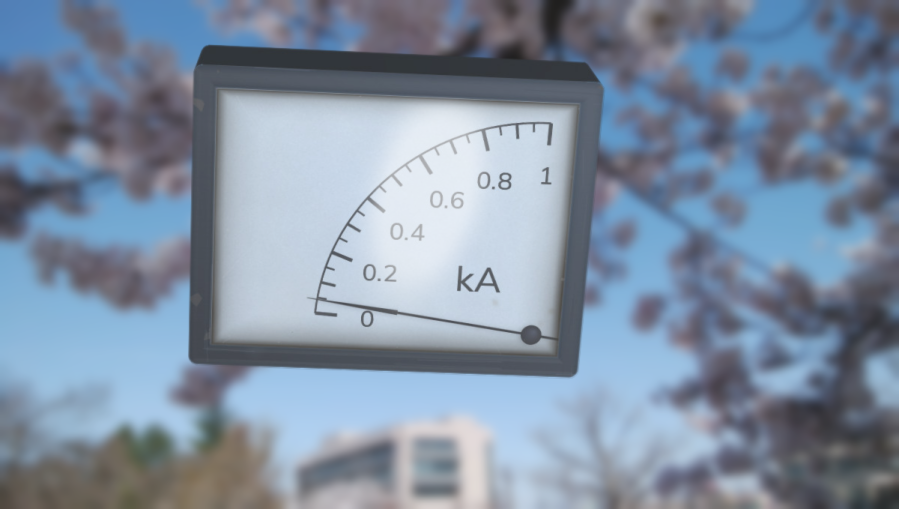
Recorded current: 0.05 kA
